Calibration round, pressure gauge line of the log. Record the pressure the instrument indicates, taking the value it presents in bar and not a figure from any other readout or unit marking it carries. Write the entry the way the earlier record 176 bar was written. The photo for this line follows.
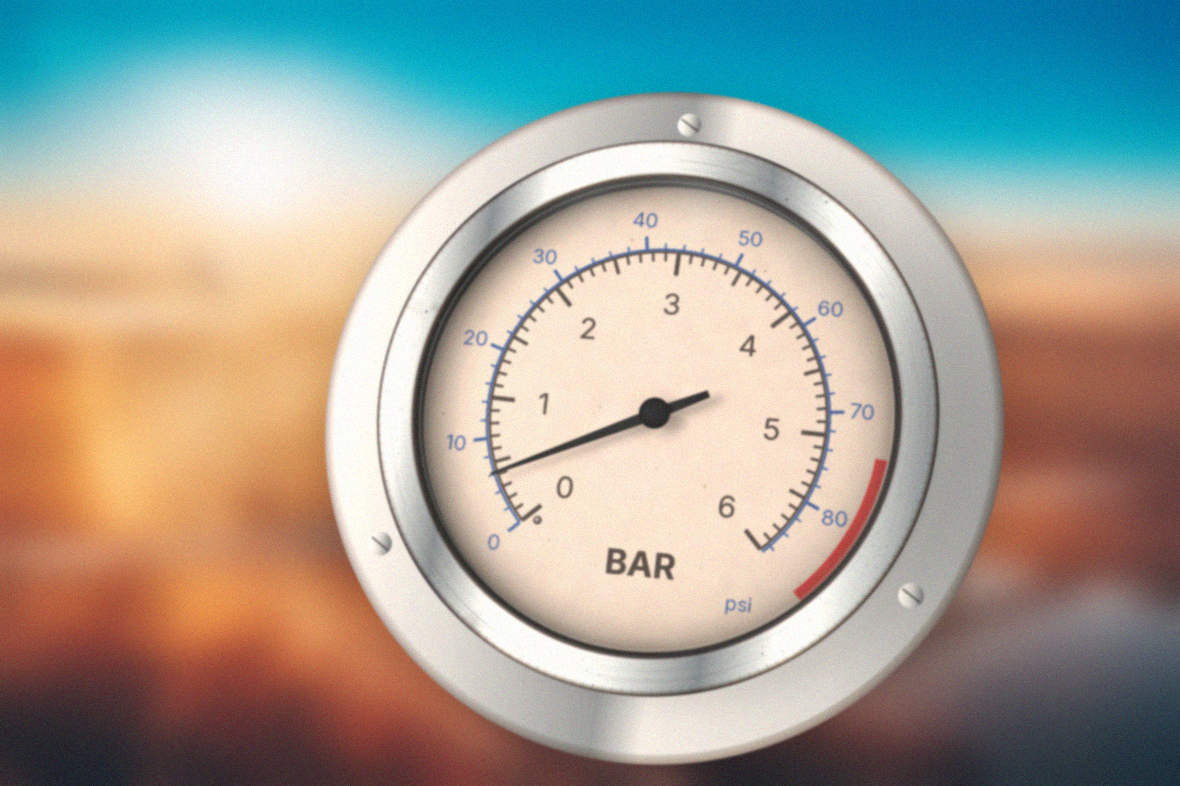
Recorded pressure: 0.4 bar
